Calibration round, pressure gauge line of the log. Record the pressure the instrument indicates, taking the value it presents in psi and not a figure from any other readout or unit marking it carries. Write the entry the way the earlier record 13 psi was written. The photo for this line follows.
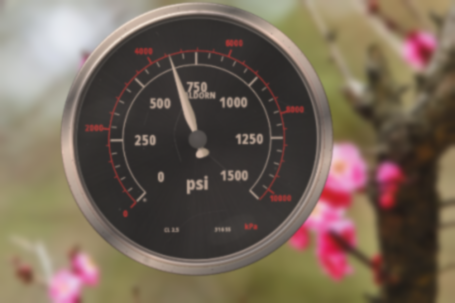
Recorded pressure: 650 psi
